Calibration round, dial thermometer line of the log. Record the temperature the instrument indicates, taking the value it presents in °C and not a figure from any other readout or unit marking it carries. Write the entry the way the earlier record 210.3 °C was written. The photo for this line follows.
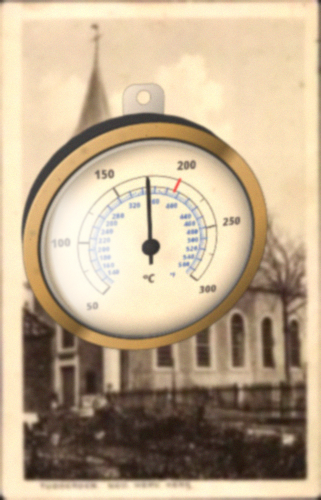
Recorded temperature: 175 °C
